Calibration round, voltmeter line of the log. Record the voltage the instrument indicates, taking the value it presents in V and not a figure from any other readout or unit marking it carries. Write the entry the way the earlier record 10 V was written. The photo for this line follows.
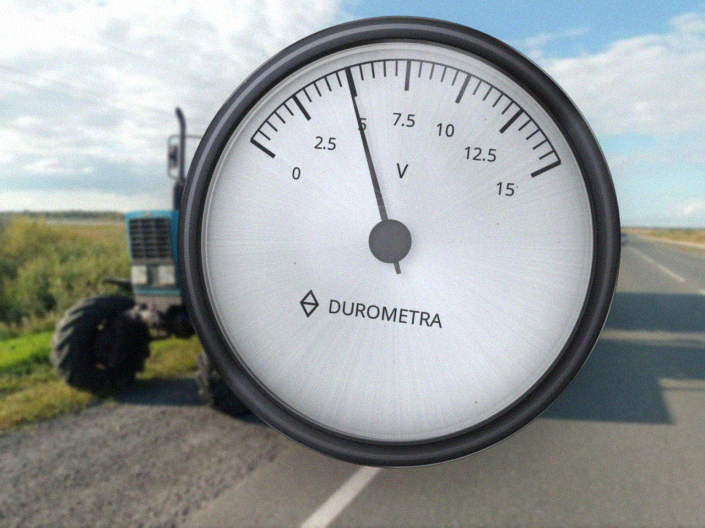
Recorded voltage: 5 V
